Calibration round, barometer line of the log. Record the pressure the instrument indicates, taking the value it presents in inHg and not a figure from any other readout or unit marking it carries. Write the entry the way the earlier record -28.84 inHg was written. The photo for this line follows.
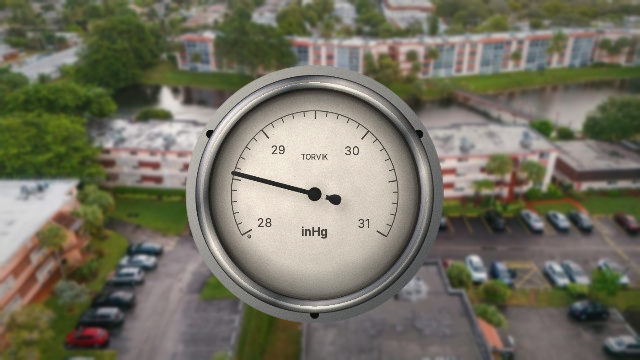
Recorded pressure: 28.55 inHg
